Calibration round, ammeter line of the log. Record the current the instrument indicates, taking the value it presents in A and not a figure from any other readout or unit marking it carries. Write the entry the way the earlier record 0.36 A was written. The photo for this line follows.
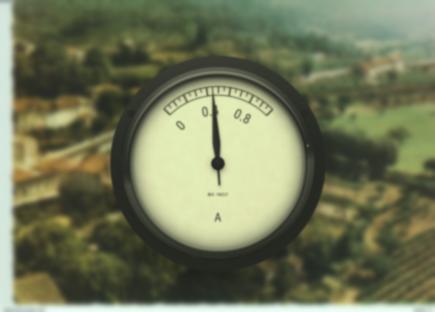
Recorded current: 0.45 A
